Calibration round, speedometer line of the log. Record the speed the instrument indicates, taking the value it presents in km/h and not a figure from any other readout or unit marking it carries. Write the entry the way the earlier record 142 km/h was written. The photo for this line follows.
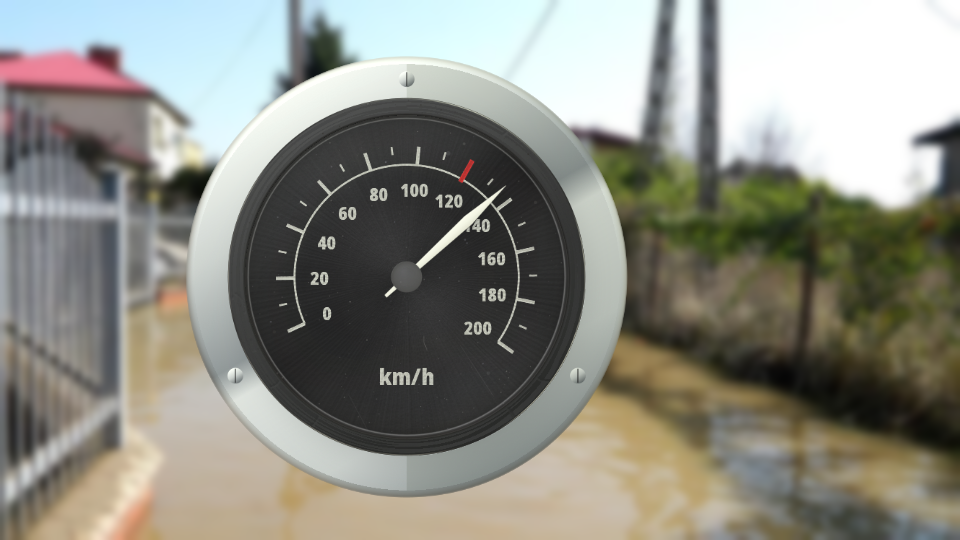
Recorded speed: 135 km/h
